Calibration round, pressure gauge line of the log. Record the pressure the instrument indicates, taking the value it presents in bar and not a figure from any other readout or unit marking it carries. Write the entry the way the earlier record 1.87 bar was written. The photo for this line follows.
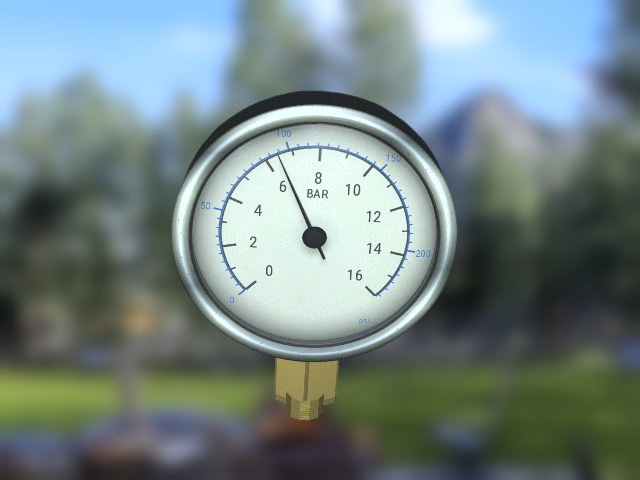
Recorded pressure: 6.5 bar
